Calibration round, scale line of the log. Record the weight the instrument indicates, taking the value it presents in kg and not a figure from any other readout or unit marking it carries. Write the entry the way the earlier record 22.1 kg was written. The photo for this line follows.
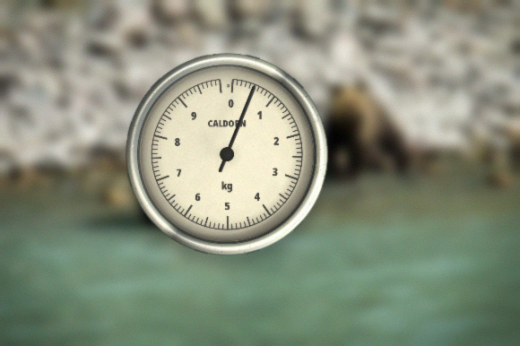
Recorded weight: 0.5 kg
